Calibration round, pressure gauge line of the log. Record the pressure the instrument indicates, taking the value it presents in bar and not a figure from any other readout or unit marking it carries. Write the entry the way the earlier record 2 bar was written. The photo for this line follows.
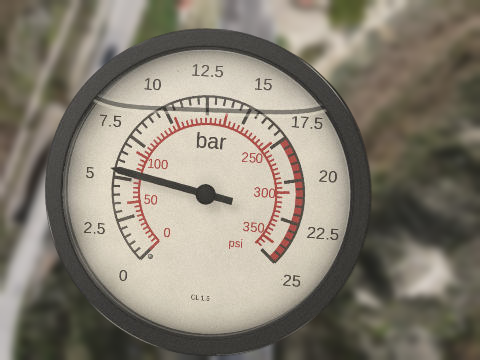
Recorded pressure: 5.5 bar
